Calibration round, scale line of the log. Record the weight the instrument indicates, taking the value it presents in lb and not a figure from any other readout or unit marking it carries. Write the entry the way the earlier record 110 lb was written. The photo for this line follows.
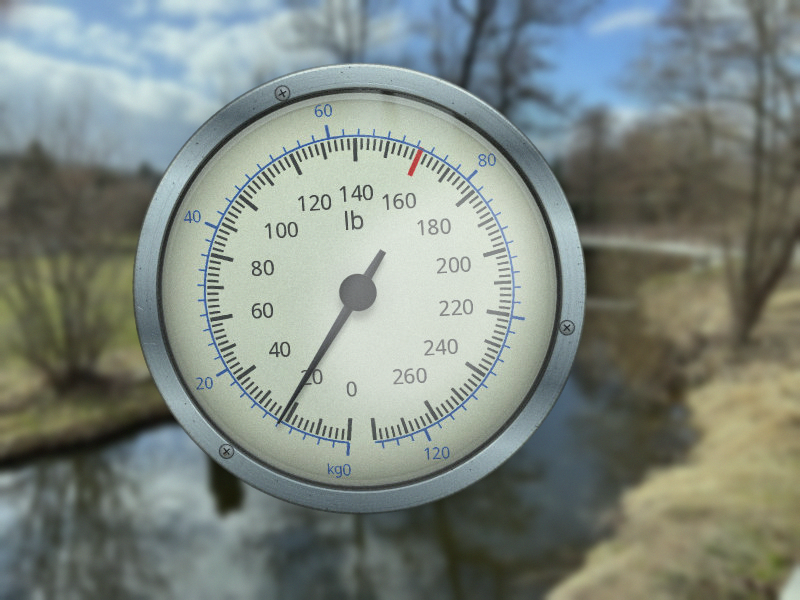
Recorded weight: 22 lb
